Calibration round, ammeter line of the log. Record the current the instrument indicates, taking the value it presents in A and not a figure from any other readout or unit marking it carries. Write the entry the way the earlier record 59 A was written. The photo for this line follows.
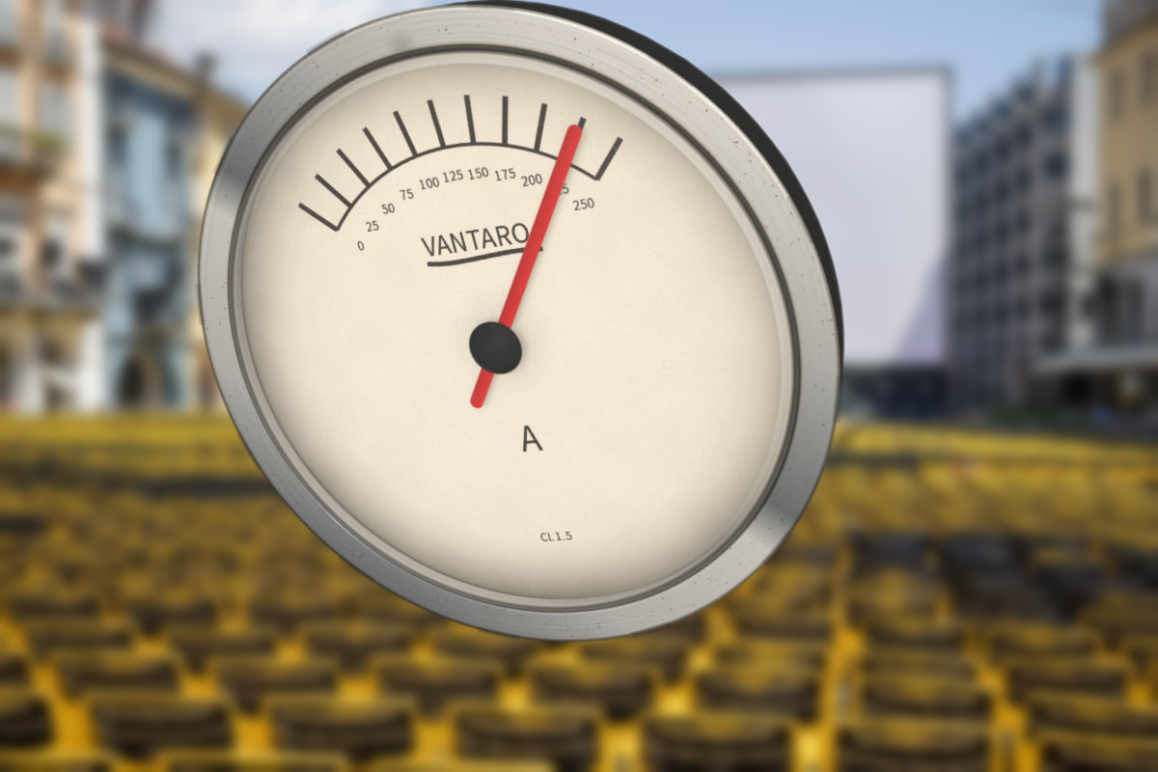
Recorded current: 225 A
